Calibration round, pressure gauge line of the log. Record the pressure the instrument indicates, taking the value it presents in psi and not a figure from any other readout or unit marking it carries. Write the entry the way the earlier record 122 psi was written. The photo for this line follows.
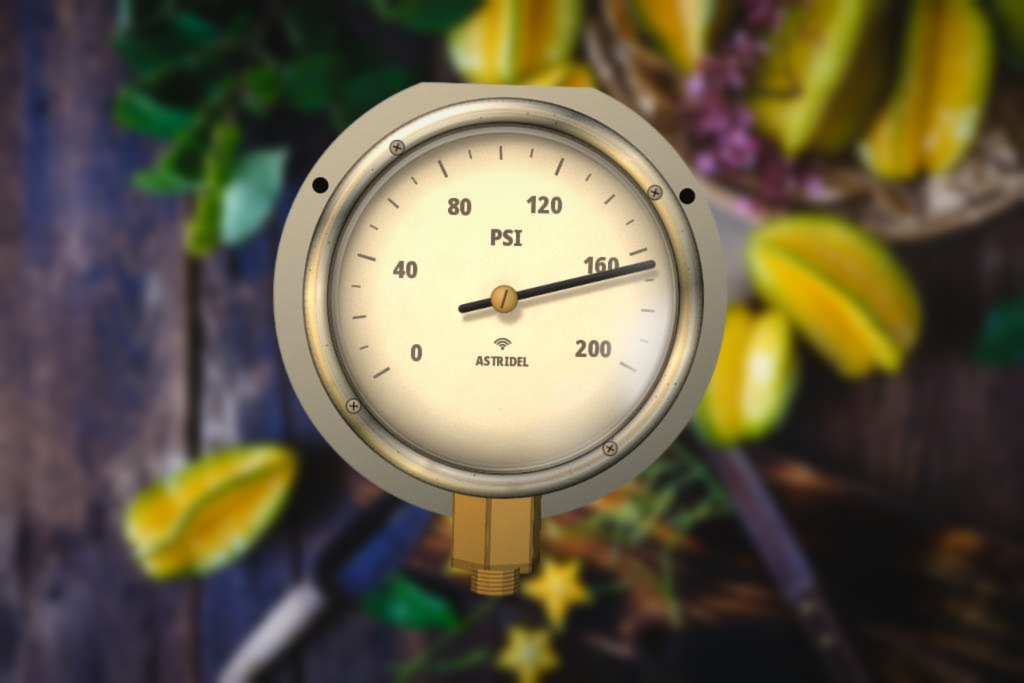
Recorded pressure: 165 psi
